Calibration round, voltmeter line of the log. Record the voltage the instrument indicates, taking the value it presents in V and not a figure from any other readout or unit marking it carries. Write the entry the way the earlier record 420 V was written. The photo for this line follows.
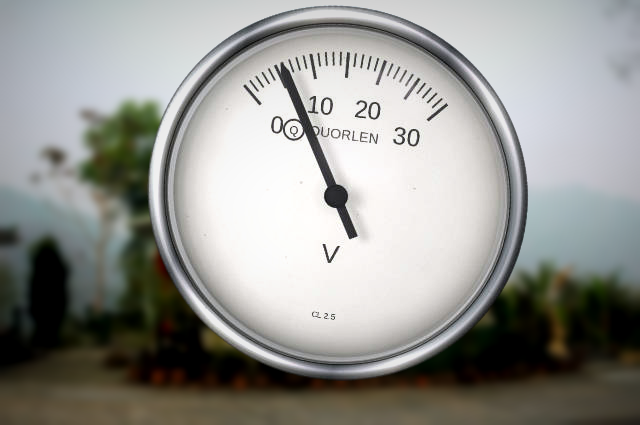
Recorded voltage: 6 V
